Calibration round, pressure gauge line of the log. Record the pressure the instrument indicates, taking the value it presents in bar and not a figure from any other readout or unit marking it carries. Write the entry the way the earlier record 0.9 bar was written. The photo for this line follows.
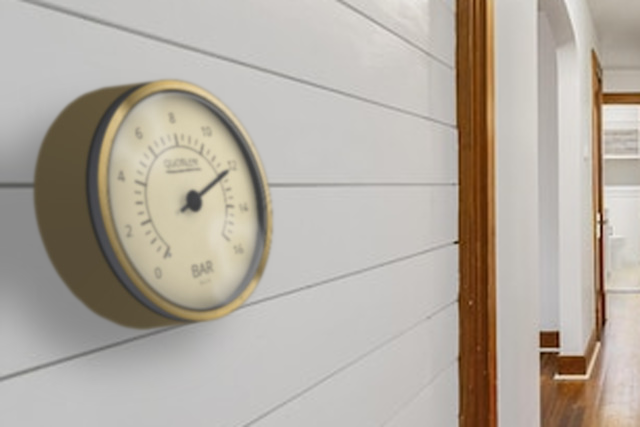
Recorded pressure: 12 bar
